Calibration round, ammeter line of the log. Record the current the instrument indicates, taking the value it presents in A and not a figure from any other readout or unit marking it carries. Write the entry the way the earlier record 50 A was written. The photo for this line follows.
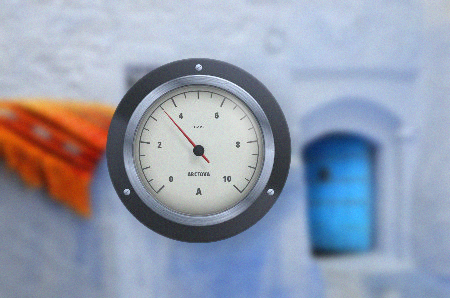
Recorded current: 3.5 A
